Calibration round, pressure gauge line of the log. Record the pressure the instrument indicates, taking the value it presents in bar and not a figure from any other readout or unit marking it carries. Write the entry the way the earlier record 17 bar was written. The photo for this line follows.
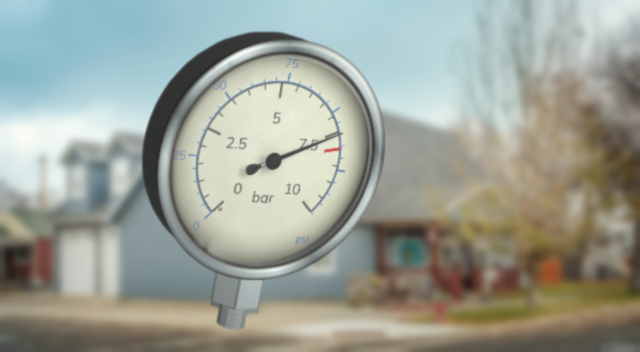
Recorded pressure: 7.5 bar
